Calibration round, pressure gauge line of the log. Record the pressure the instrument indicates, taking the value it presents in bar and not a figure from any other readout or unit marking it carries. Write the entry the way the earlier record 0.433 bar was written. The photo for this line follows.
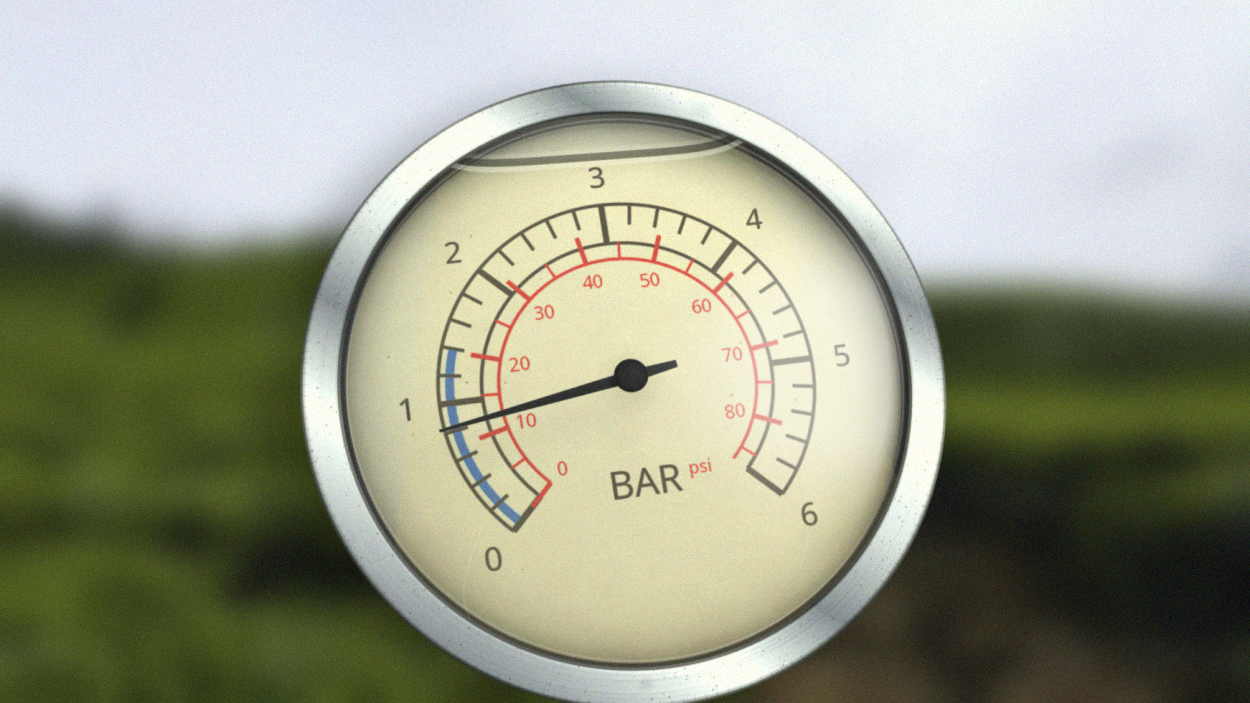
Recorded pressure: 0.8 bar
